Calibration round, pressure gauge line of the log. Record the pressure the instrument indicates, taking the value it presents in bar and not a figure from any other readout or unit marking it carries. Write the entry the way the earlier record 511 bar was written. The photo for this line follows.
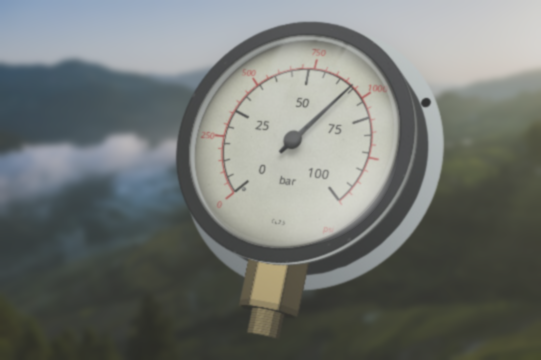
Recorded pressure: 65 bar
